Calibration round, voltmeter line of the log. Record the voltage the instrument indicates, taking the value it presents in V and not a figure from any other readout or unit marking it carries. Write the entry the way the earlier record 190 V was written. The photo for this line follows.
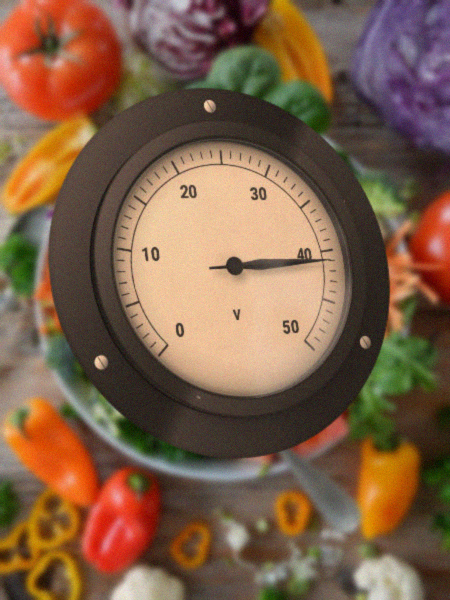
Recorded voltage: 41 V
